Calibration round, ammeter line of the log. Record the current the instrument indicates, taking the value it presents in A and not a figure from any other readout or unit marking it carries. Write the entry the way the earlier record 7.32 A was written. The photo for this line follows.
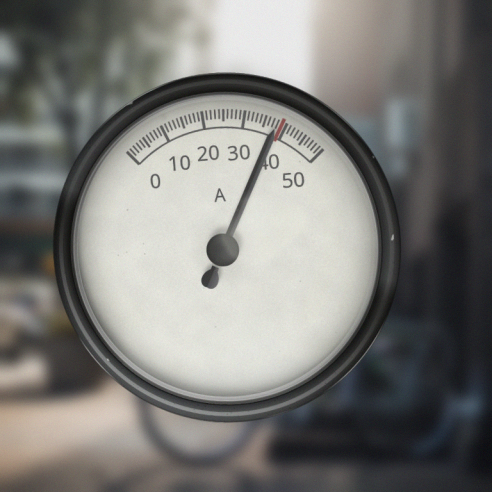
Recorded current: 38 A
